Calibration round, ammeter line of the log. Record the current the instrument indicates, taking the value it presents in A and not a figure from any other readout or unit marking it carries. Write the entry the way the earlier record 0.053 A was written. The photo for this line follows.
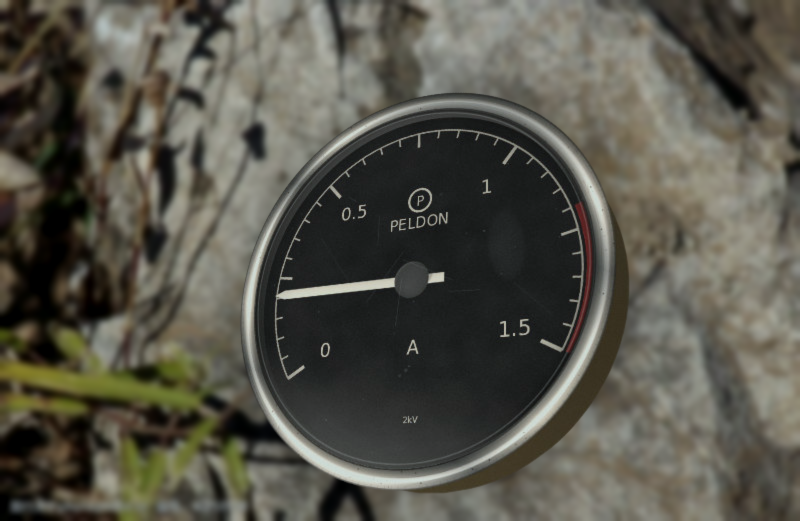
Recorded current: 0.2 A
